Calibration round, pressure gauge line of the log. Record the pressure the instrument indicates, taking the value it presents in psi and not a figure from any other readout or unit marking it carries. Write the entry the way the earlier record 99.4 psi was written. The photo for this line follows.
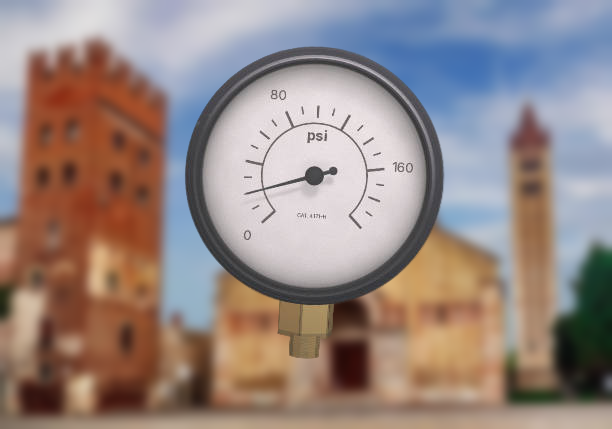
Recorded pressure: 20 psi
